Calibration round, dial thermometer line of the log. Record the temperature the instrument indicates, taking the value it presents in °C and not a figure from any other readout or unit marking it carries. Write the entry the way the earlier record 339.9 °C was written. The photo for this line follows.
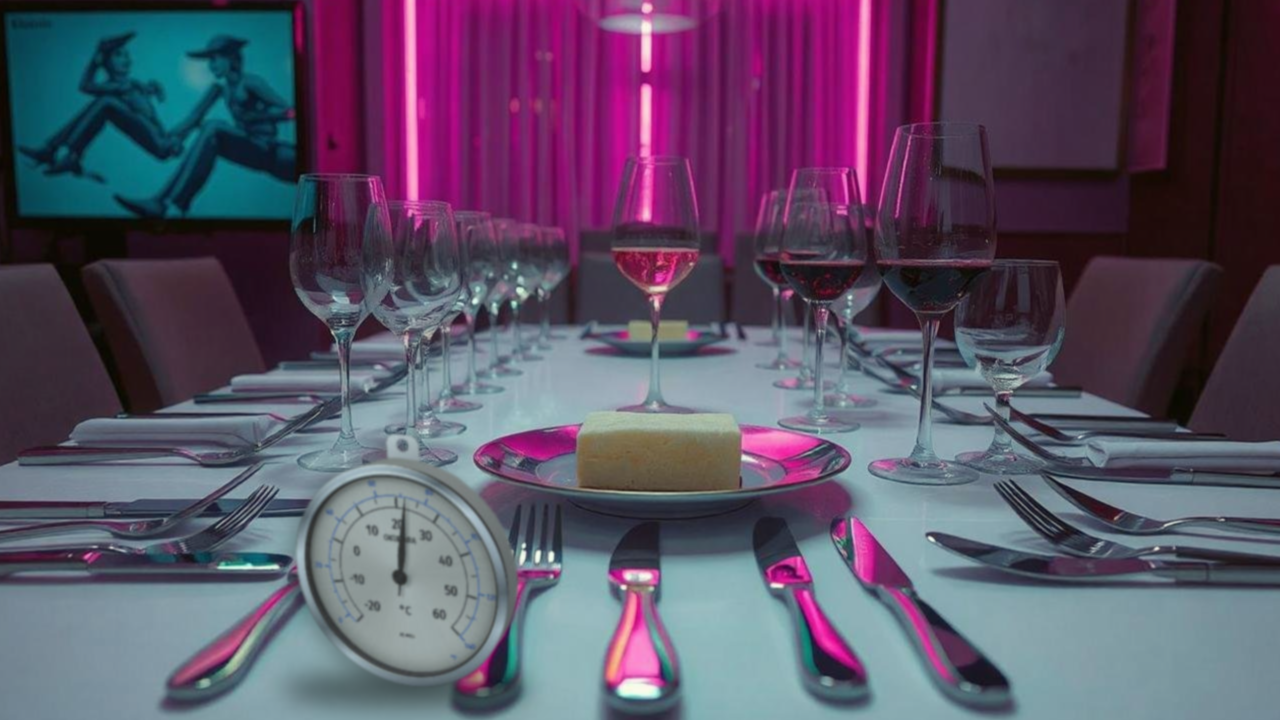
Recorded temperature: 22.5 °C
